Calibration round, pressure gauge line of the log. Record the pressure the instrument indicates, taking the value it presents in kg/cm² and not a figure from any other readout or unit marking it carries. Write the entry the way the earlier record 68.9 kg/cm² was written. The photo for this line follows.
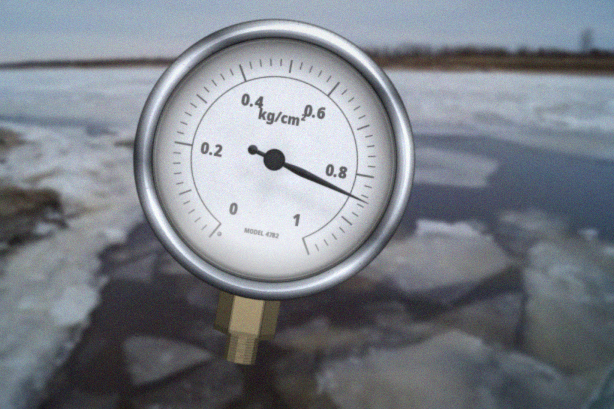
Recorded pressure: 0.85 kg/cm²
